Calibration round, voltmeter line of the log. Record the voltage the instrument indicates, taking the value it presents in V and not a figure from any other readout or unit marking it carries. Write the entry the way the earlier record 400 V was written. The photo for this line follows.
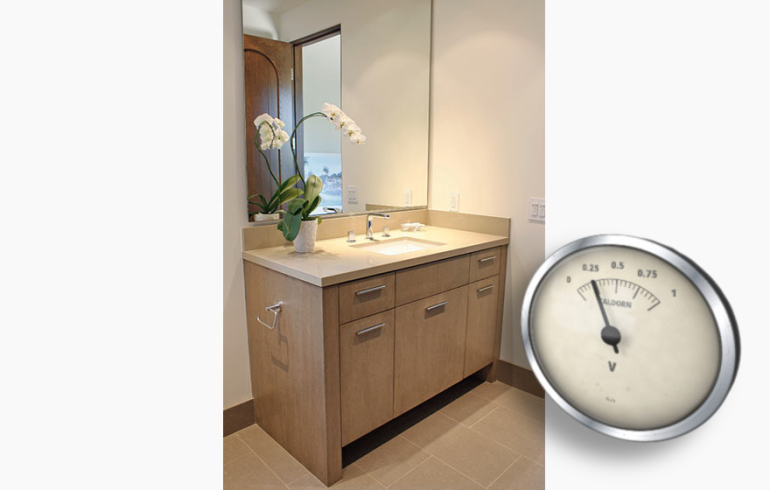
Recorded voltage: 0.25 V
